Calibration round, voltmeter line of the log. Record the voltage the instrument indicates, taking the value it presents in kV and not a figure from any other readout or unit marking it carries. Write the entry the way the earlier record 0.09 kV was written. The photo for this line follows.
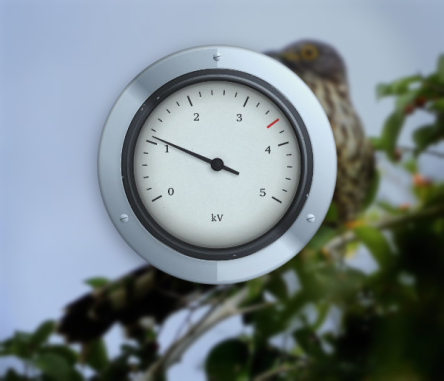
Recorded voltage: 1.1 kV
